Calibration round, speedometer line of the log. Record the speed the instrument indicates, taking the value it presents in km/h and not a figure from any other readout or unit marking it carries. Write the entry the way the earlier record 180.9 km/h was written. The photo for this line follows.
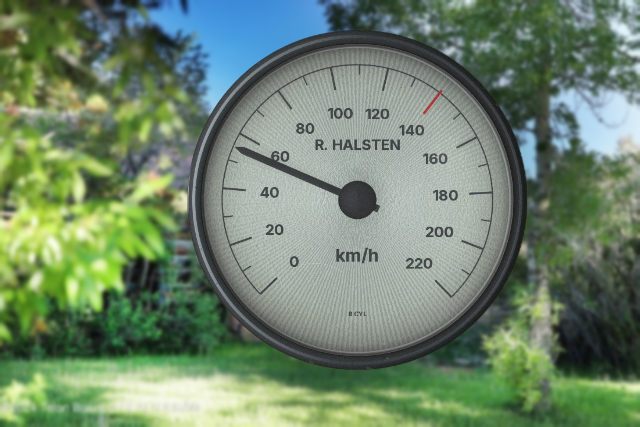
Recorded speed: 55 km/h
